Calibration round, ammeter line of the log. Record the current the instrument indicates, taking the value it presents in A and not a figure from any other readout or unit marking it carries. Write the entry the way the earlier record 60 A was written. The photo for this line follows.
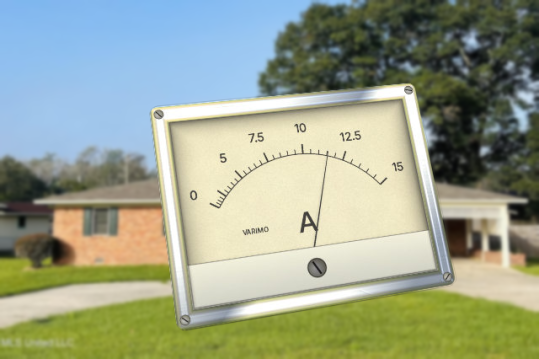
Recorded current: 11.5 A
